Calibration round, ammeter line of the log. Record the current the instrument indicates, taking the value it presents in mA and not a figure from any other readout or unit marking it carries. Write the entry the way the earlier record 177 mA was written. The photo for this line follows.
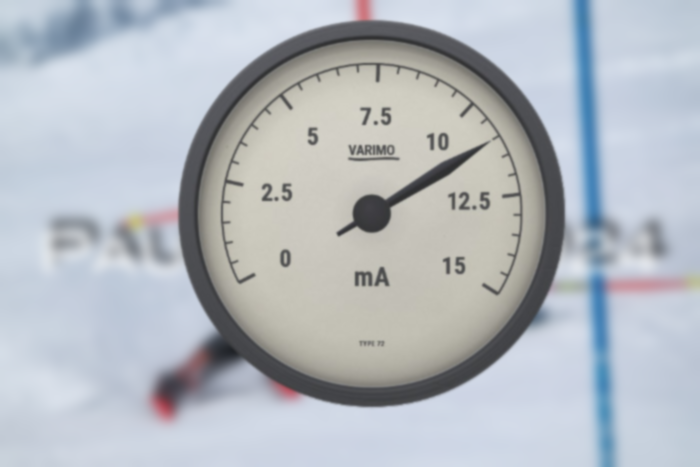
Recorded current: 11 mA
